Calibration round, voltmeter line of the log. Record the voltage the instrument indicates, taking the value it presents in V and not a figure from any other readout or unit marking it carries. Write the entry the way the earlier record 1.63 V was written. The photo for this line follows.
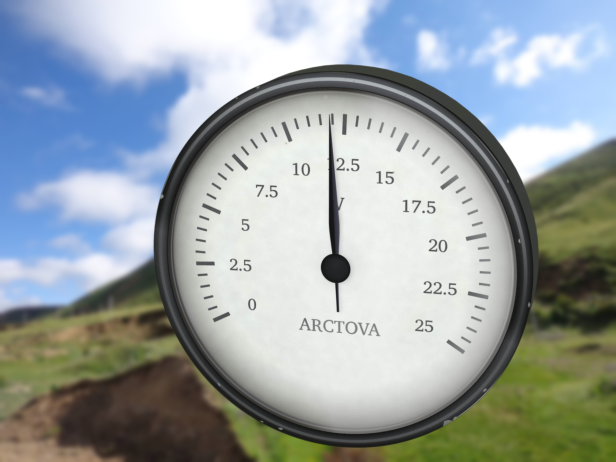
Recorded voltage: 12 V
